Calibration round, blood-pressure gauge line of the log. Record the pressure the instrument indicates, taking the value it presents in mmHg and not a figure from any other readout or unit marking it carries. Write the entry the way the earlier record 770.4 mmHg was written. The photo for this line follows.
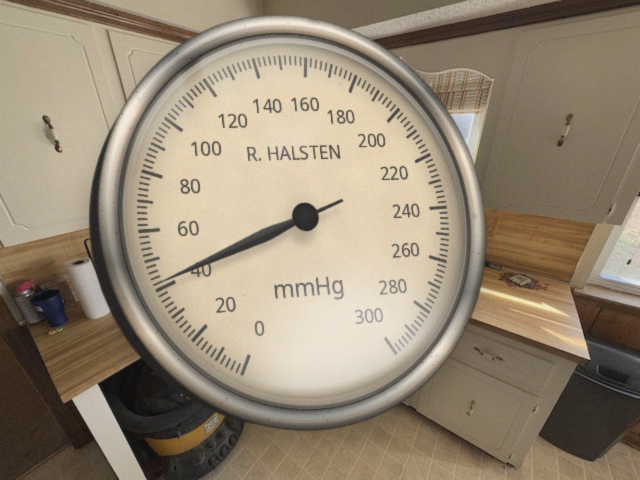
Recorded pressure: 42 mmHg
